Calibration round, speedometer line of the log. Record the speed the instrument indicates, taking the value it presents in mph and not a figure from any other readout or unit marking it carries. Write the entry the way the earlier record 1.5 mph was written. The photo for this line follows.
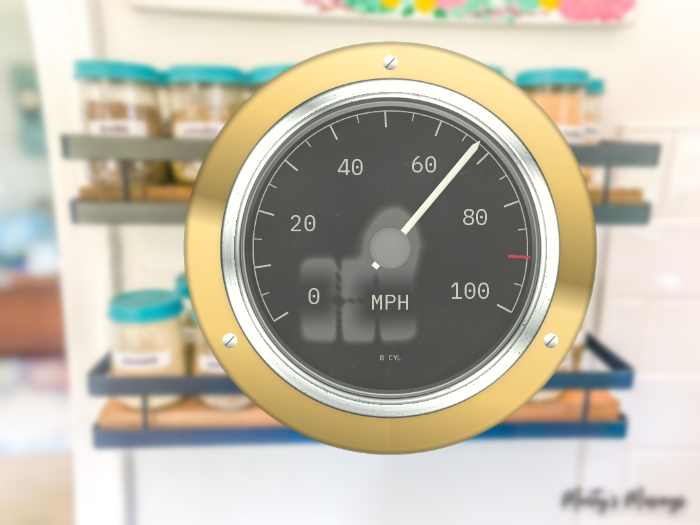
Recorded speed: 67.5 mph
